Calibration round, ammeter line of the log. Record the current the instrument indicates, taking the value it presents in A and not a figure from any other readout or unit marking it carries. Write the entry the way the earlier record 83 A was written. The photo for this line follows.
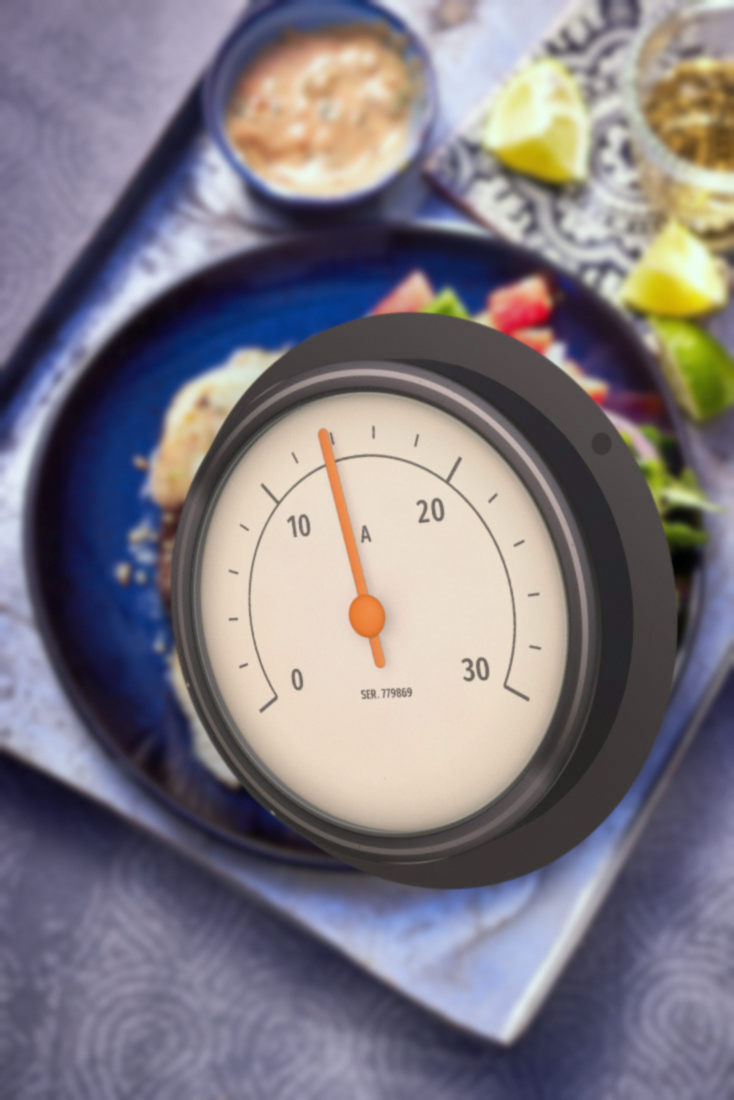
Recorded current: 14 A
